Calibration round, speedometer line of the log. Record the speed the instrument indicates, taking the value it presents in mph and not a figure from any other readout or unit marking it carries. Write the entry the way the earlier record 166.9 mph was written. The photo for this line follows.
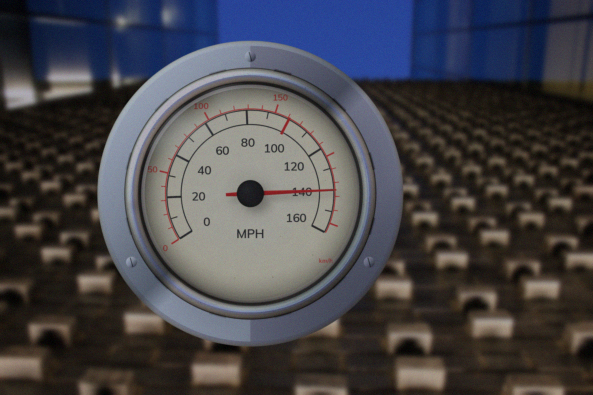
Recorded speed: 140 mph
